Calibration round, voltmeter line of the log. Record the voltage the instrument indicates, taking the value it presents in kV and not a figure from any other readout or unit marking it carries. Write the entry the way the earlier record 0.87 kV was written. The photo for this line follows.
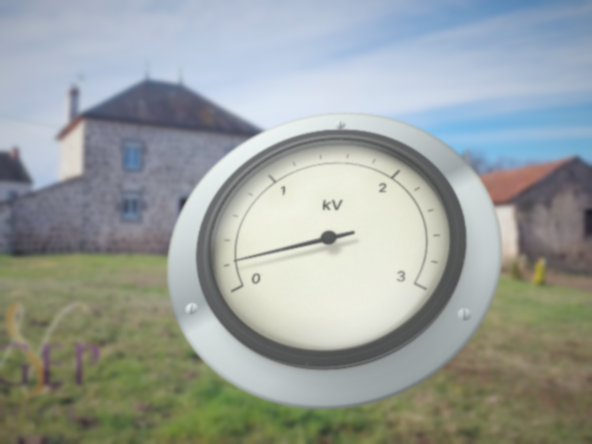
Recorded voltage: 0.2 kV
